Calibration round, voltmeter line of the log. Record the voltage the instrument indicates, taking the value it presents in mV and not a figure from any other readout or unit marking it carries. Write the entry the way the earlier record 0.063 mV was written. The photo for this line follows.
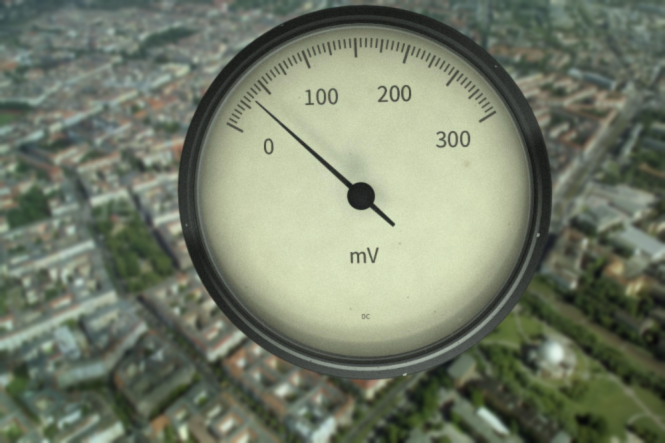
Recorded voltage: 35 mV
